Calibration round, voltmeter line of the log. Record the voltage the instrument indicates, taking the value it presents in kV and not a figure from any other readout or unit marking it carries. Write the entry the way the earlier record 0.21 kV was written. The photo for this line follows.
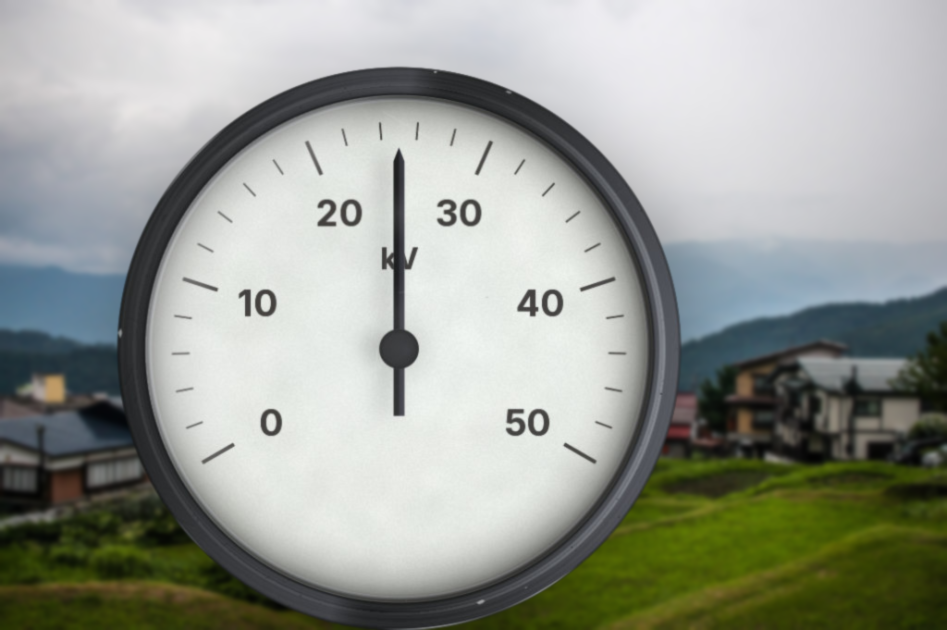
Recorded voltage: 25 kV
